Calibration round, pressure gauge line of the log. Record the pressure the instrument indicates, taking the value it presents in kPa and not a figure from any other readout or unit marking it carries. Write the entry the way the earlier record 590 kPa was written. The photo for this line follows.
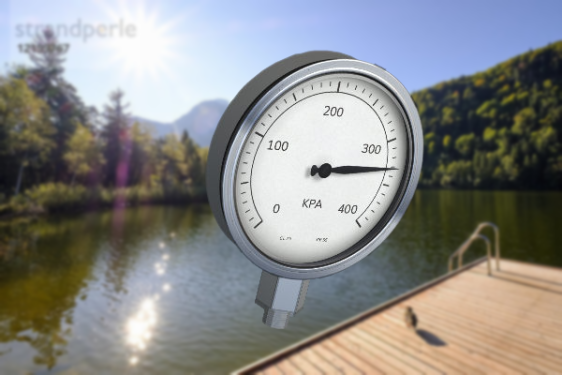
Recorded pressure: 330 kPa
